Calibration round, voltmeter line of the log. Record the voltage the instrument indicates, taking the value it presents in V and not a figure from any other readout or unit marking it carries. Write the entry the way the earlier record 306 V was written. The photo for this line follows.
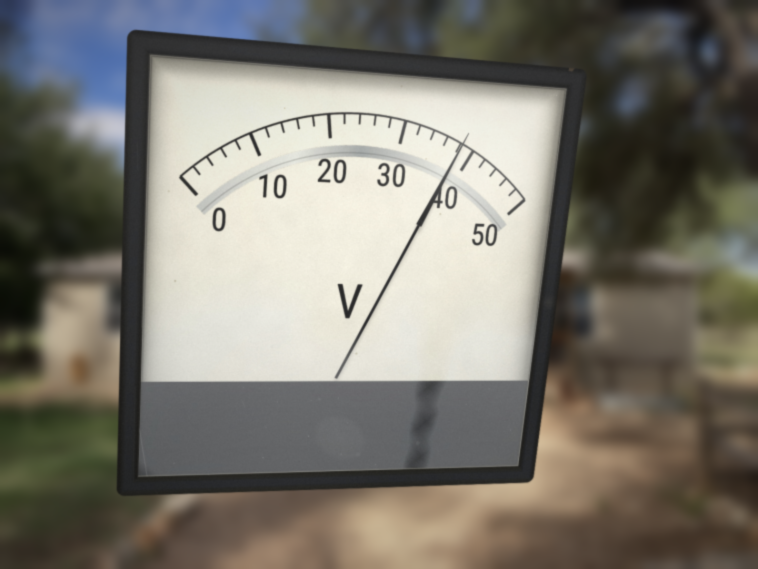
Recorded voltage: 38 V
